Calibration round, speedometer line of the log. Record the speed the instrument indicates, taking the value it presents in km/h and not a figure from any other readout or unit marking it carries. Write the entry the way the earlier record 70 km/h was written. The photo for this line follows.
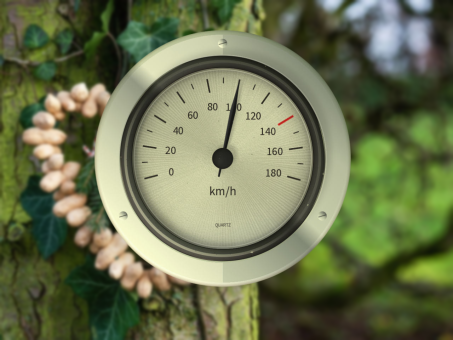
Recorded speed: 100 km/h
